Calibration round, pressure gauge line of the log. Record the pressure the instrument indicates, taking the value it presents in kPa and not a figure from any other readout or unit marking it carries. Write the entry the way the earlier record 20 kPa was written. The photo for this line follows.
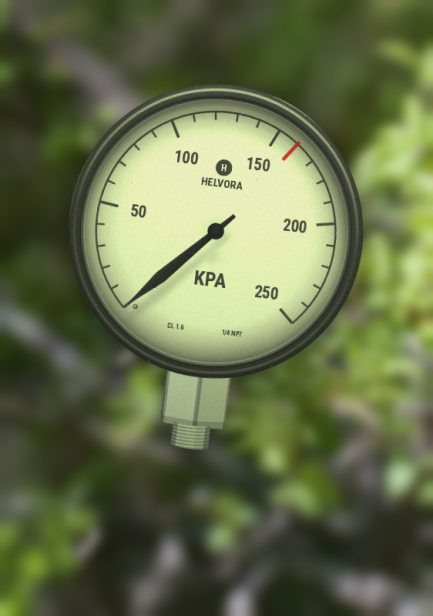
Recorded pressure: 0 kPa
